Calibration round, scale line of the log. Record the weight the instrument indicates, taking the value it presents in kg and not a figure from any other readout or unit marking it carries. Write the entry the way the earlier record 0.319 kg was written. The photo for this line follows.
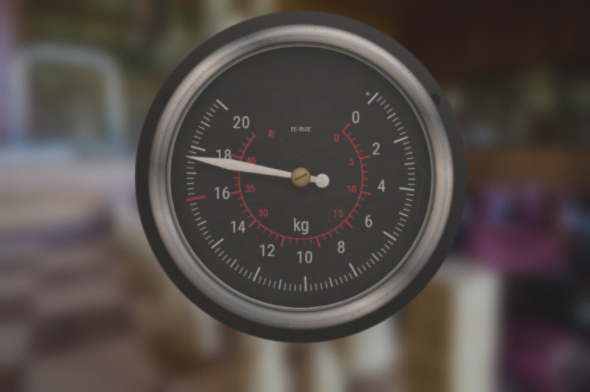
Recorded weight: 17.6 kg
